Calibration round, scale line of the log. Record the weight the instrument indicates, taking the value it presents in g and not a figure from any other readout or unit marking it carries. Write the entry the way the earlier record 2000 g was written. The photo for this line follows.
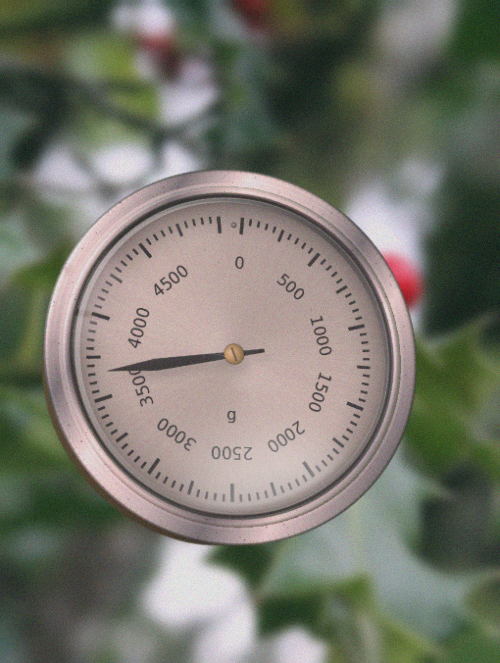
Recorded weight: 3650 g
